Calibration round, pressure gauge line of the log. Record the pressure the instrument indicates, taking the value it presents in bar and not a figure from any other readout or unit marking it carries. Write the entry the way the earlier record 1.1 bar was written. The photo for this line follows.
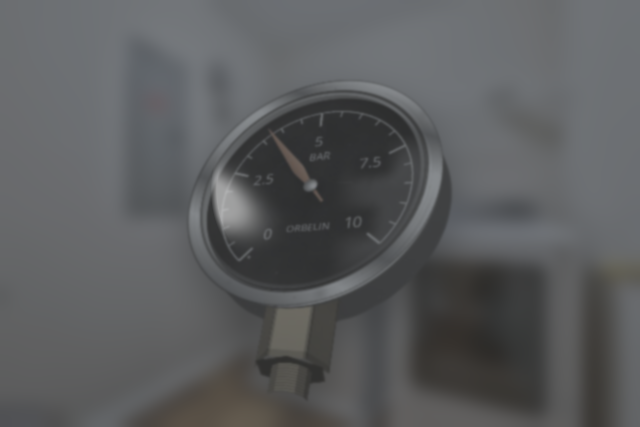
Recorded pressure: 3.75 bar
